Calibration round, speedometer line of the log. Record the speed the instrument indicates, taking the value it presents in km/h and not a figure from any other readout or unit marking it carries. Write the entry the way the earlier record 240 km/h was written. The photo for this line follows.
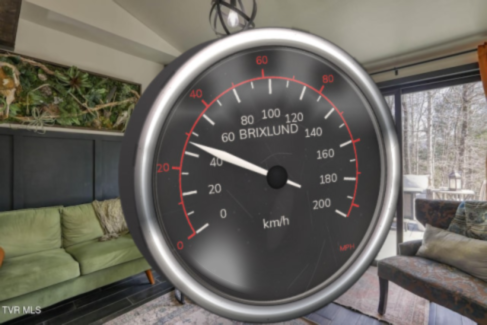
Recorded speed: 45 km/h
